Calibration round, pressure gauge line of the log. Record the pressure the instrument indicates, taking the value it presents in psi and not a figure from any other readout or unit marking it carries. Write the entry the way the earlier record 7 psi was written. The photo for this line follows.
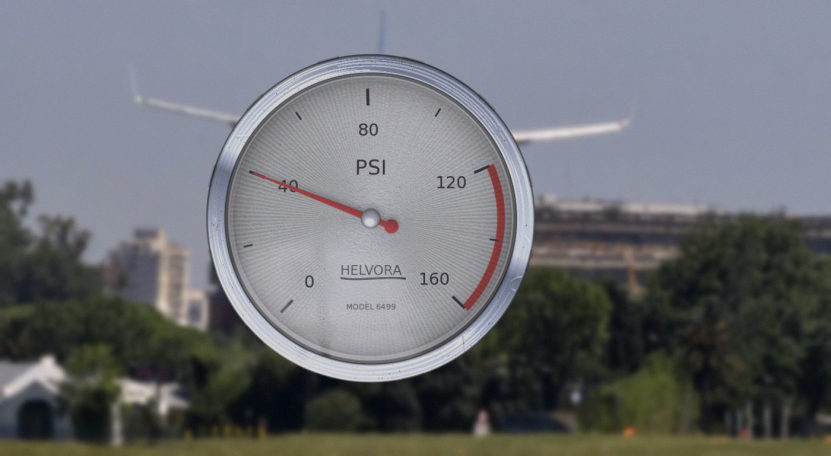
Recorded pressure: 40 psi
